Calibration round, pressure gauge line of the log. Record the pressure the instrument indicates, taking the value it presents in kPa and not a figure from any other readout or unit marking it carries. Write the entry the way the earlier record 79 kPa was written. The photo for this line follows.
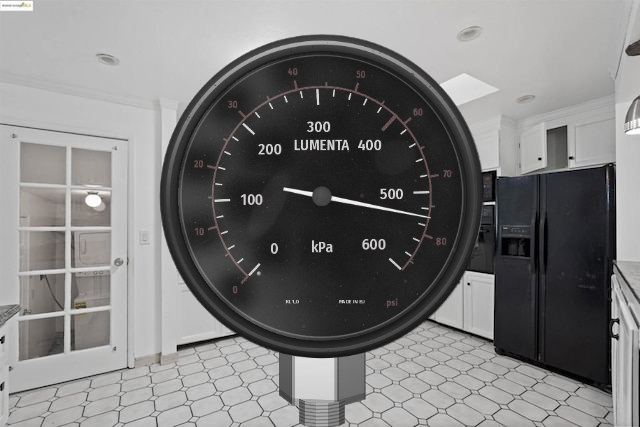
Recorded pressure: 530 kPa
